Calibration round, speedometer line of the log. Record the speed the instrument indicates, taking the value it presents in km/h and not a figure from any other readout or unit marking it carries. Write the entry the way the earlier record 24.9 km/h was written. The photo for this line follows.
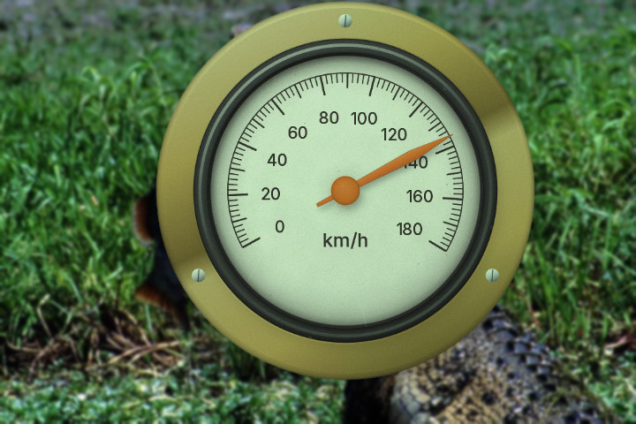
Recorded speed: 136 km/h
